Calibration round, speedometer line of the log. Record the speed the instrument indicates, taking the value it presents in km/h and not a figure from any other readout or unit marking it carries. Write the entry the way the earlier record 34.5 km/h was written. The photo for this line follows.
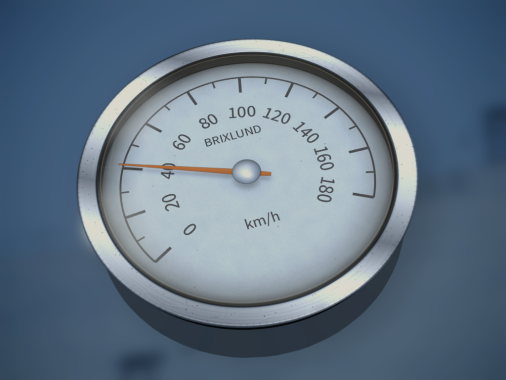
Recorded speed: 40 km/h
